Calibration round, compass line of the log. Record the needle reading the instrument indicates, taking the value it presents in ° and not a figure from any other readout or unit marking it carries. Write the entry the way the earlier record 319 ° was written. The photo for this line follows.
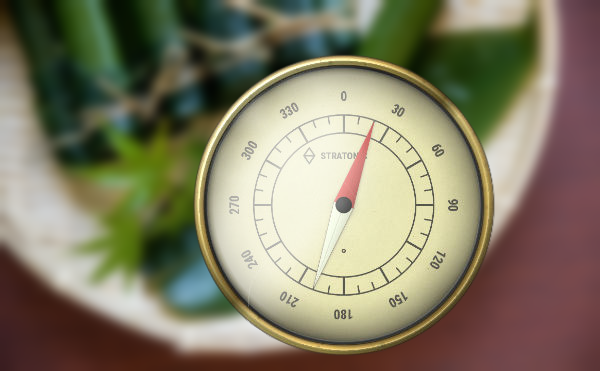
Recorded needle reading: 20 °
